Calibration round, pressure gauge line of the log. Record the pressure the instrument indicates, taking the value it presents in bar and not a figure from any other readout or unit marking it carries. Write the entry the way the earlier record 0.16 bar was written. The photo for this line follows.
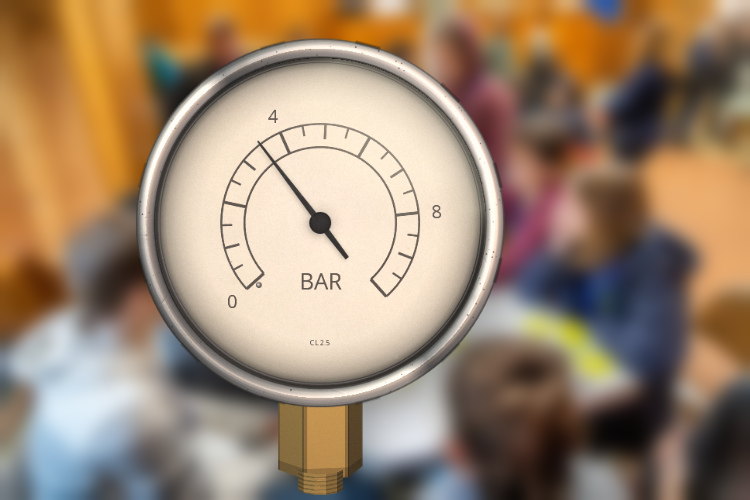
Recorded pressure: 3.5 bar
